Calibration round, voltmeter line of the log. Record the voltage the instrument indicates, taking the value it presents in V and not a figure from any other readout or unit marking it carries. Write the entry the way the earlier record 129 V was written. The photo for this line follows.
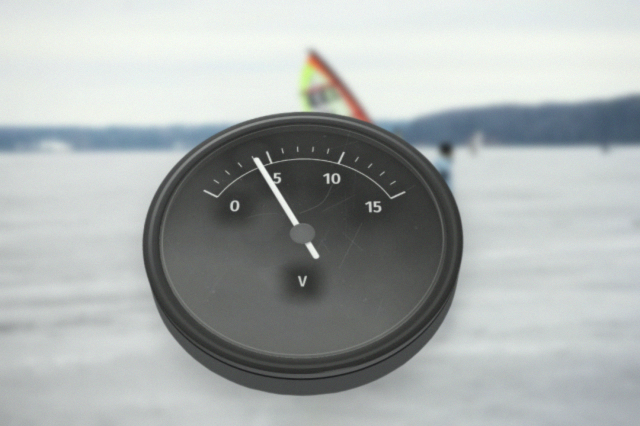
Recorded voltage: 4 V
